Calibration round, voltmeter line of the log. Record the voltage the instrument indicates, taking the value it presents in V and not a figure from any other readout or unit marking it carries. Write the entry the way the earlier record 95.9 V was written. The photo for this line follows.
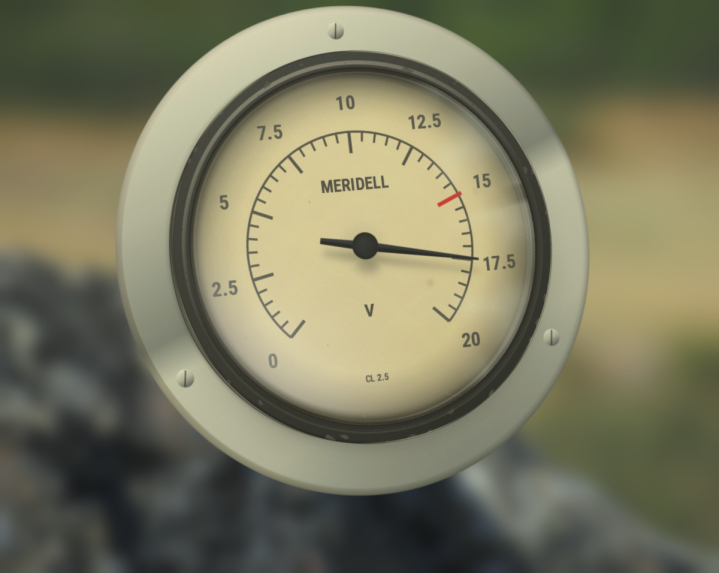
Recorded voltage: 17.5 V
